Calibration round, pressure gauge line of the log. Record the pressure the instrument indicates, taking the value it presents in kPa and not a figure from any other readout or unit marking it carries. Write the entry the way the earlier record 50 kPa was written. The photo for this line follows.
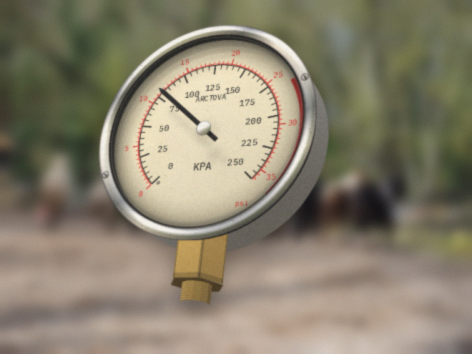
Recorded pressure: 80 kPa
